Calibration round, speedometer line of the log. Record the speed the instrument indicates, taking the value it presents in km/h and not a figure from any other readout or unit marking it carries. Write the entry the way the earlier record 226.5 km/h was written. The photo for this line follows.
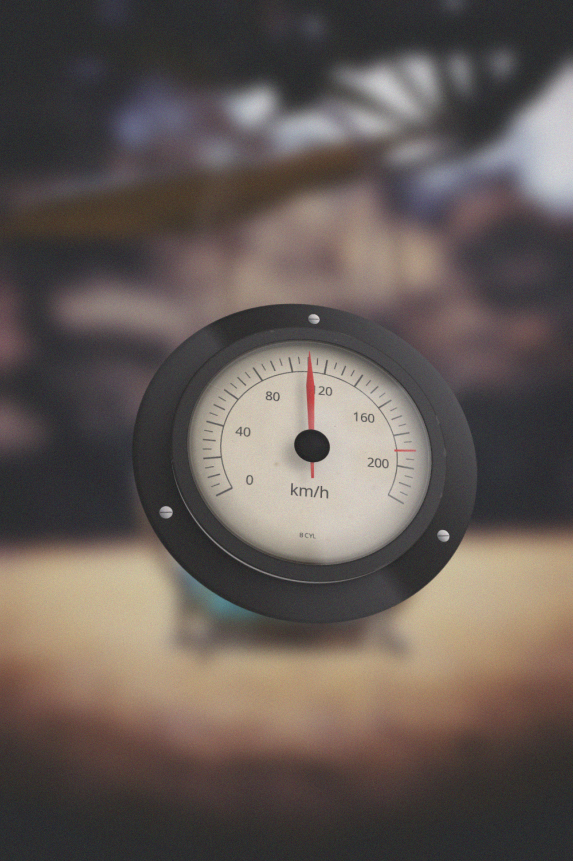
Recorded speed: 110 km/h
